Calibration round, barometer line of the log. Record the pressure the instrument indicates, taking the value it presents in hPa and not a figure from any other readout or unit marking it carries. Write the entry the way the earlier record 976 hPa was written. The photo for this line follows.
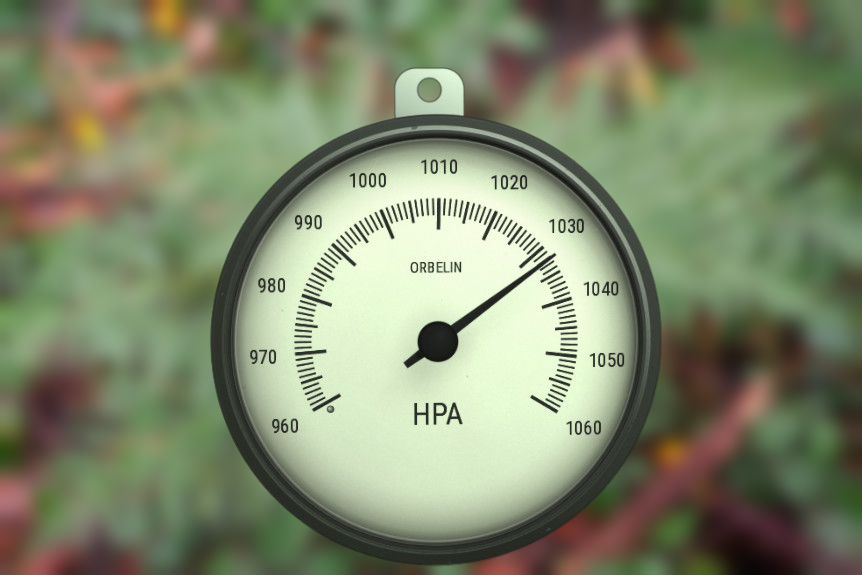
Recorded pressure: 1032 hPa
